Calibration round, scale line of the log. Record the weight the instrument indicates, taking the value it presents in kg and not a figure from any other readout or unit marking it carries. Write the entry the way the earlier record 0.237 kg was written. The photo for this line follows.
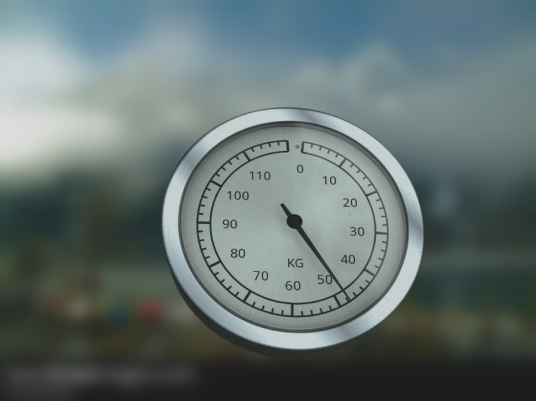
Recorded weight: 48 kg
